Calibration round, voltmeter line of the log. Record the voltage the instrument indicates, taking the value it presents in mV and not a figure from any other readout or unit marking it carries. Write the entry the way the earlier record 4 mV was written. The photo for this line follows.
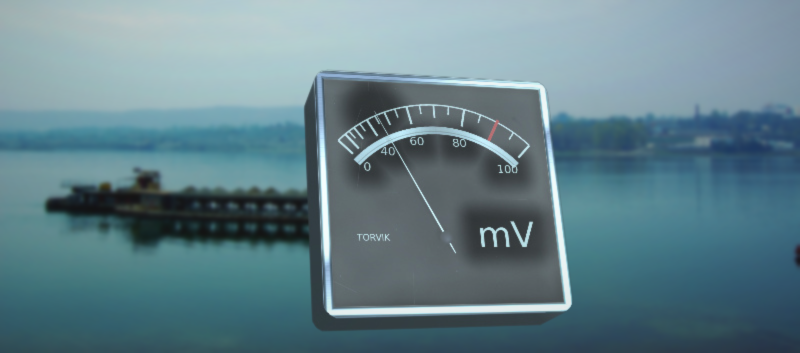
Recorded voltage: 45 mV
